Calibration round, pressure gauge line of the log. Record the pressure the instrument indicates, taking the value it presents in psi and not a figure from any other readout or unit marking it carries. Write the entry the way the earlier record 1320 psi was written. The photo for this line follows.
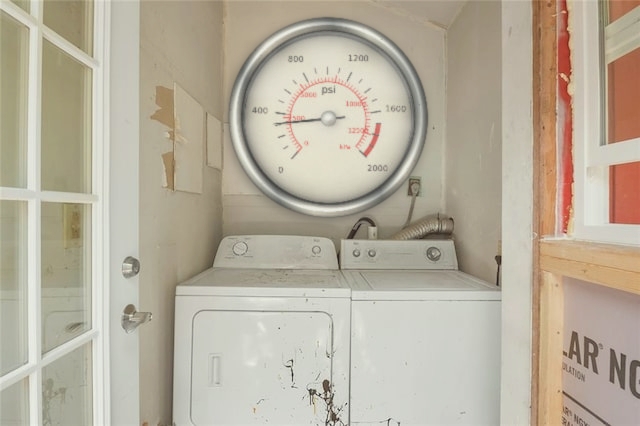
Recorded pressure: 300 psi
